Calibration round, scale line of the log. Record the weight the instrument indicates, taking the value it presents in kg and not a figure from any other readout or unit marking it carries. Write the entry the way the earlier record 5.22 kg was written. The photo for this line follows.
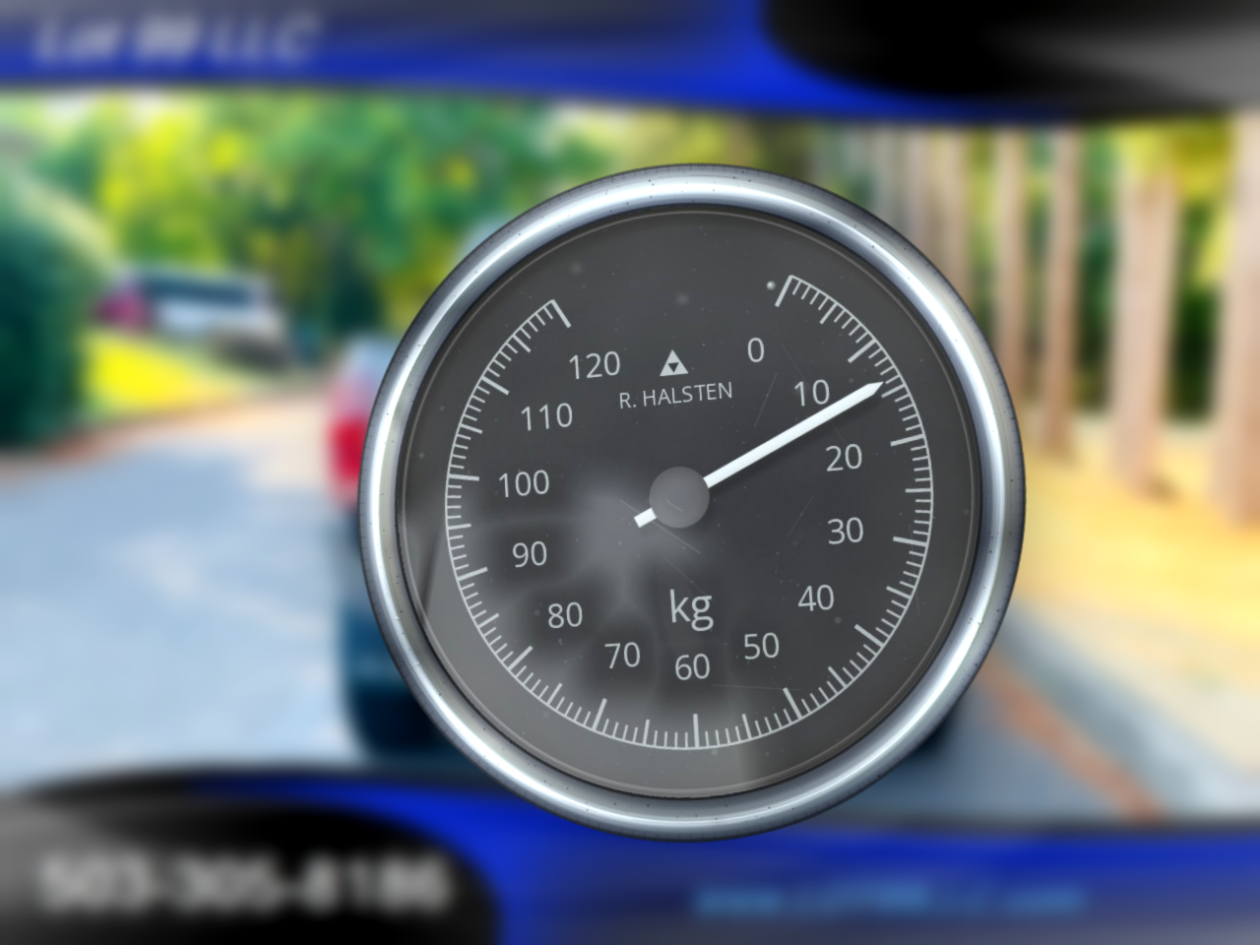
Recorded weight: 14 kg
